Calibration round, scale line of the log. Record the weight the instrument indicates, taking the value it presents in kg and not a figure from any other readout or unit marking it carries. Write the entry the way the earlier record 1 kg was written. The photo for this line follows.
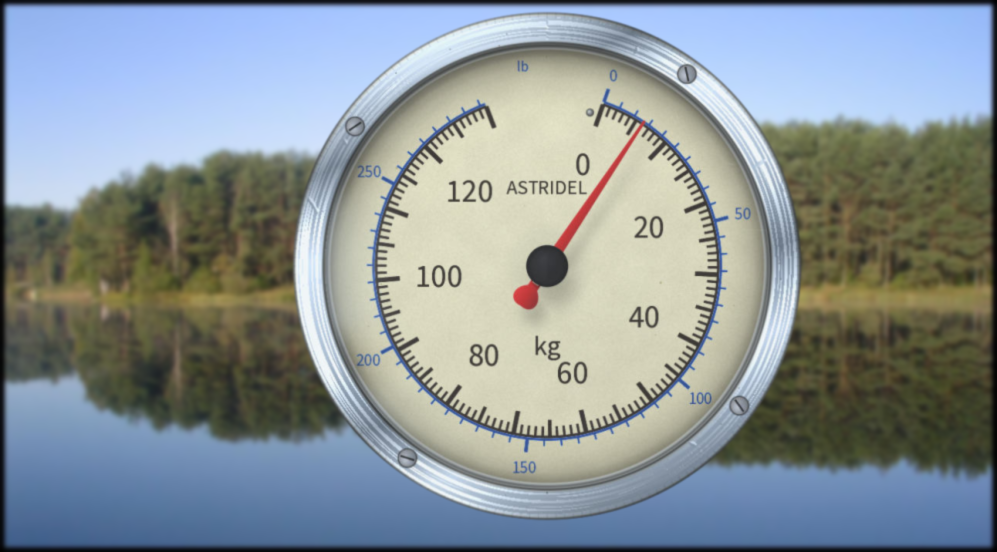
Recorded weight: 6 kg
